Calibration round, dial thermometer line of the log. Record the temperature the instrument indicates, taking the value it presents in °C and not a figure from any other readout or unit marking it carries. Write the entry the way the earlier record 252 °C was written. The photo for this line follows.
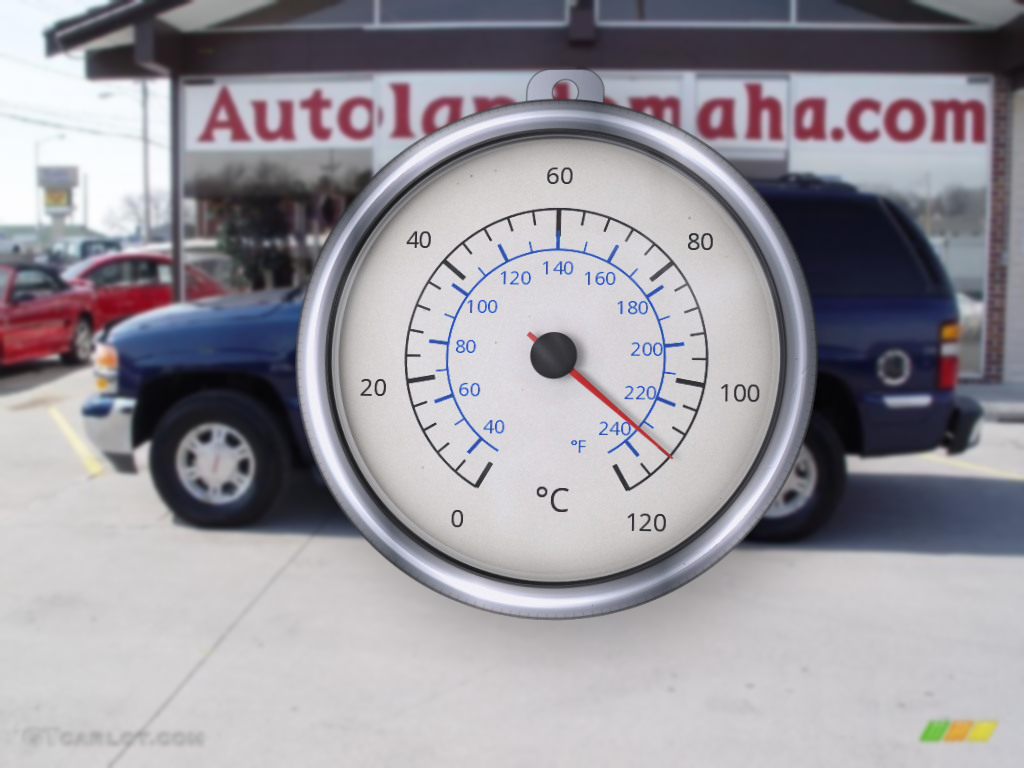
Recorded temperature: 112 °C
